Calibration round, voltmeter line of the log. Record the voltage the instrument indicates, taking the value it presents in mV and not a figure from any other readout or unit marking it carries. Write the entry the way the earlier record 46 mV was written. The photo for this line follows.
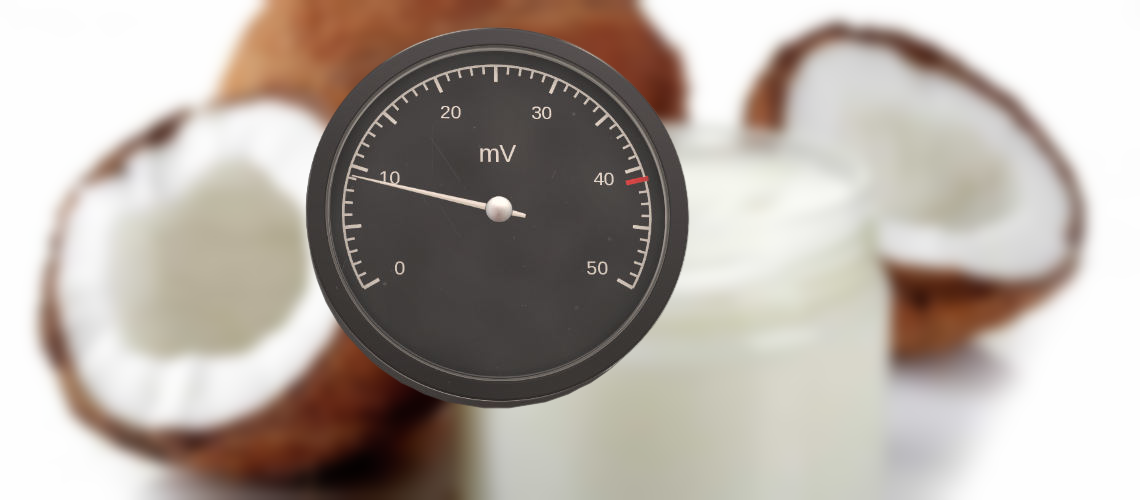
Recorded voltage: 9 mV
